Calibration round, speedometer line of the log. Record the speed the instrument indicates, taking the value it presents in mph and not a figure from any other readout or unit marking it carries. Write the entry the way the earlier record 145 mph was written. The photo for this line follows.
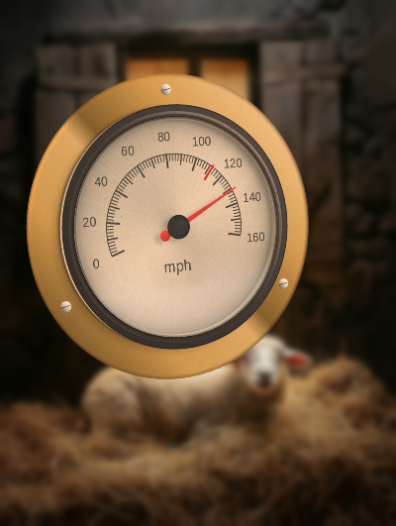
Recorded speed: 130 mph
